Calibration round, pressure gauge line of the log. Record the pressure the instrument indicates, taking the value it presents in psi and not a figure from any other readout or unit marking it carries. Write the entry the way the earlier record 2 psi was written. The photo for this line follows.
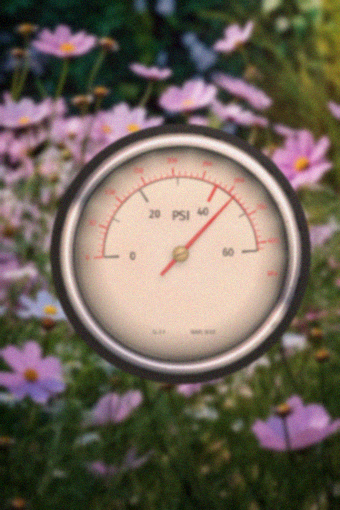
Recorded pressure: 45 psi
